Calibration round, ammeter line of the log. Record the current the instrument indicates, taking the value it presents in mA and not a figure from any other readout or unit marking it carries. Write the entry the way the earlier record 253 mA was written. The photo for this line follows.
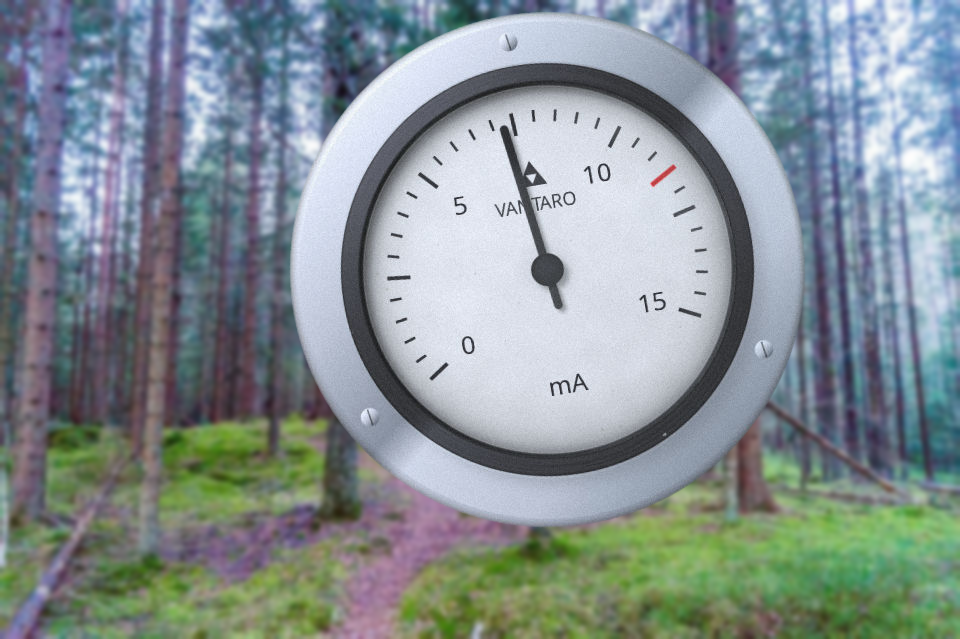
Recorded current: 7.25 mA
